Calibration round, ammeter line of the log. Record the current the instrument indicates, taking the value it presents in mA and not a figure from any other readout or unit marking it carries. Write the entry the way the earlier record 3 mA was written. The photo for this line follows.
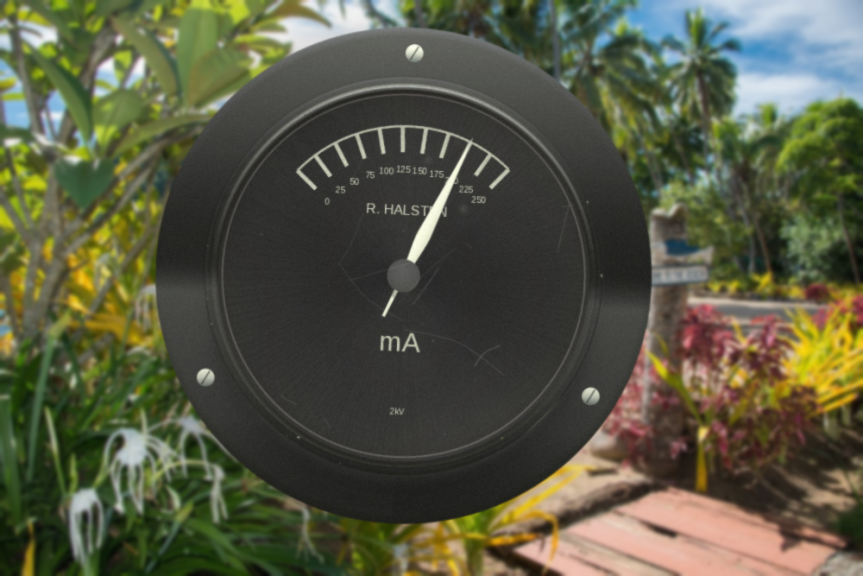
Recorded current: 200 mA
